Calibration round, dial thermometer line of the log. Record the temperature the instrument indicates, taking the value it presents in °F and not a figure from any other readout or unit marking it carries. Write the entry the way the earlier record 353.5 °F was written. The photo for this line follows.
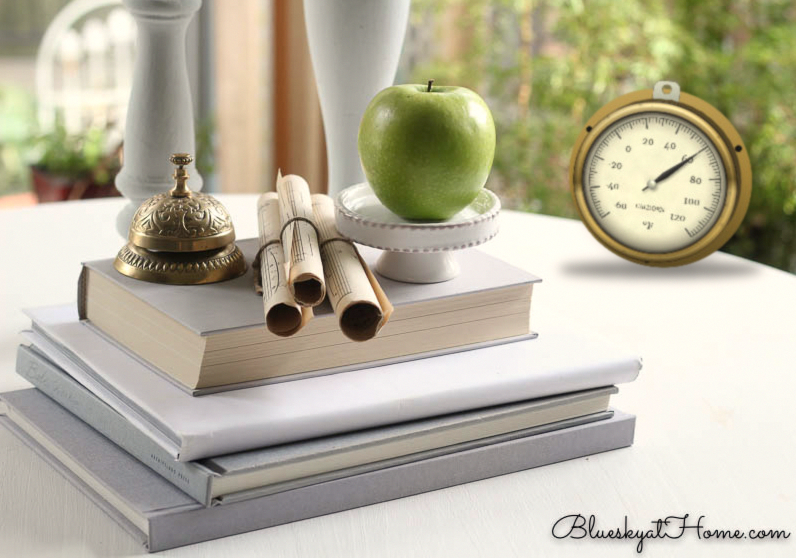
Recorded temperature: 60 °F
